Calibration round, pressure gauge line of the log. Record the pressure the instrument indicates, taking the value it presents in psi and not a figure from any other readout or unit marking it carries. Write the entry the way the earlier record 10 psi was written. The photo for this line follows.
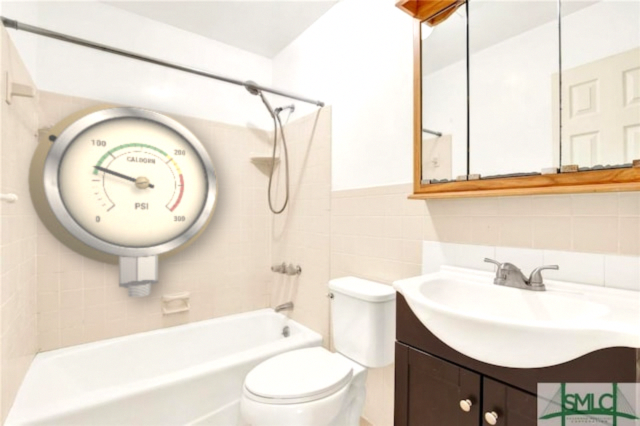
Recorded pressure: 70 psi
